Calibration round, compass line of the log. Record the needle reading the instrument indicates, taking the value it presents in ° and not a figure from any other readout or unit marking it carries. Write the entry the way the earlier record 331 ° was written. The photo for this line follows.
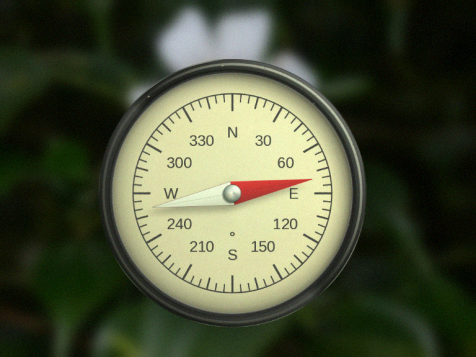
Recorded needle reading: 80 °
